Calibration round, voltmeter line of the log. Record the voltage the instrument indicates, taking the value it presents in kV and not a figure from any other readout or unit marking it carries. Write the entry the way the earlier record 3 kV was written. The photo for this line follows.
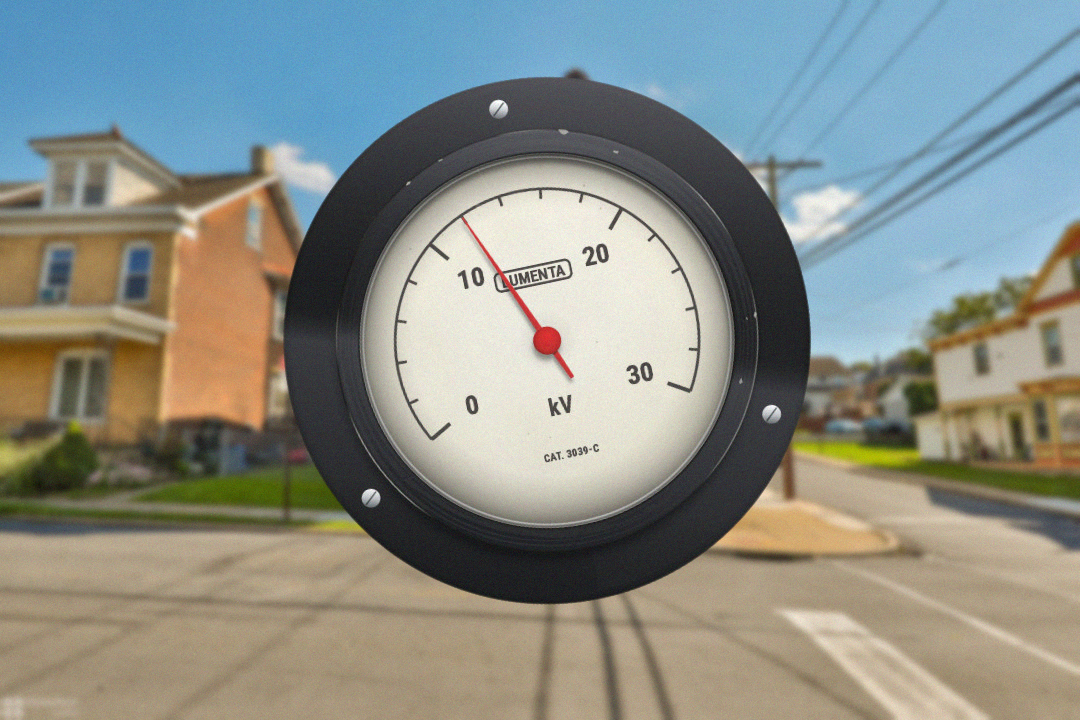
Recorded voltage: 12 kV
